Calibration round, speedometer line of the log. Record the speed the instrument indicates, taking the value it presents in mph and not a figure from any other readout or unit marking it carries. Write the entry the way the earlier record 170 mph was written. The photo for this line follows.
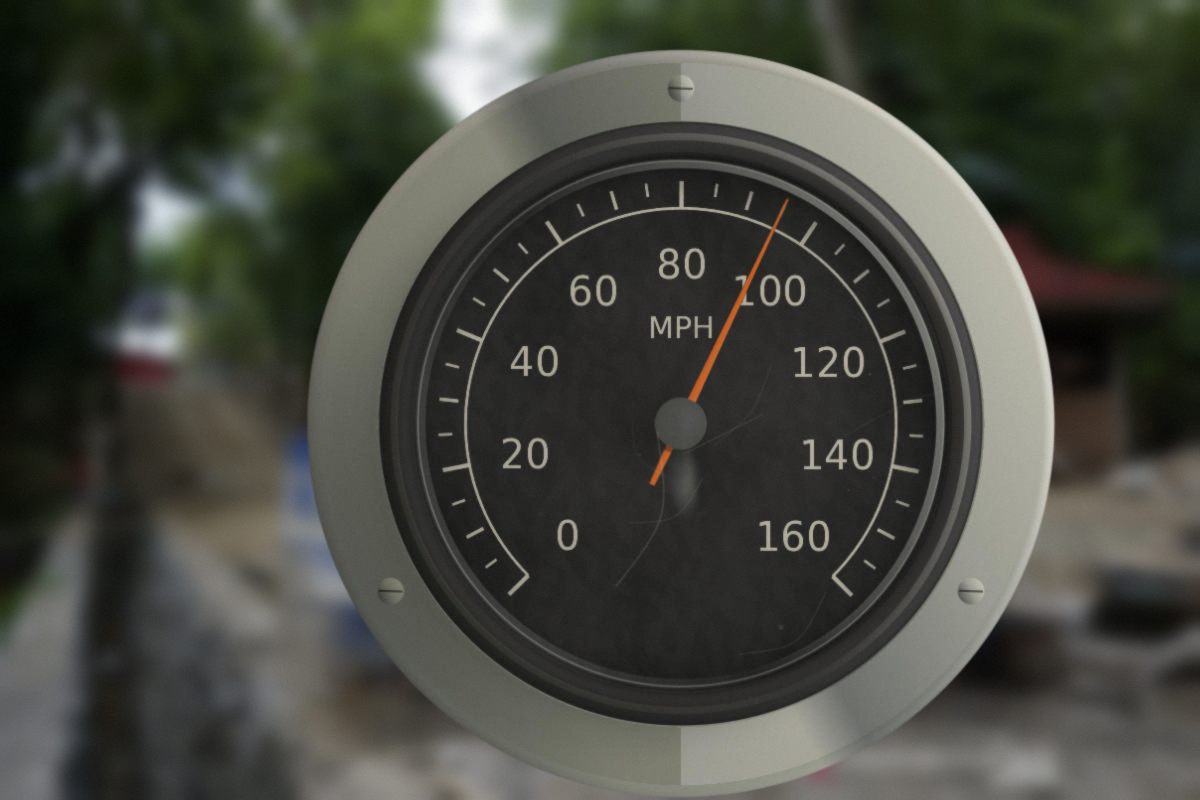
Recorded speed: 95 mph
